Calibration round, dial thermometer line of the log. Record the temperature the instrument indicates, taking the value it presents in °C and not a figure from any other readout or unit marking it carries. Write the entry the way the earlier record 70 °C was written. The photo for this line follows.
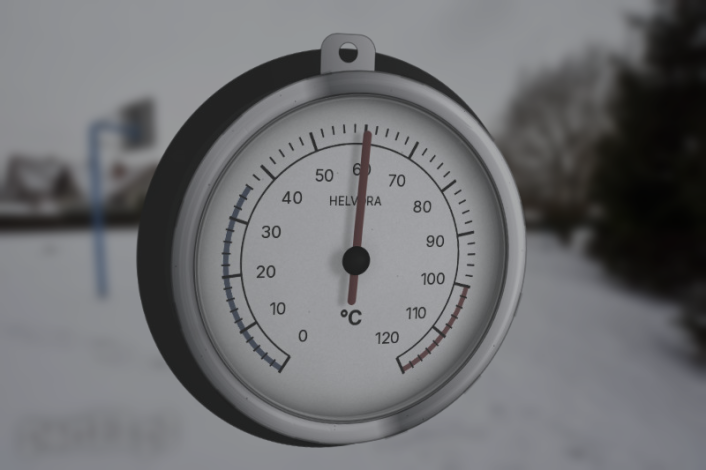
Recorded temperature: 60 °C
